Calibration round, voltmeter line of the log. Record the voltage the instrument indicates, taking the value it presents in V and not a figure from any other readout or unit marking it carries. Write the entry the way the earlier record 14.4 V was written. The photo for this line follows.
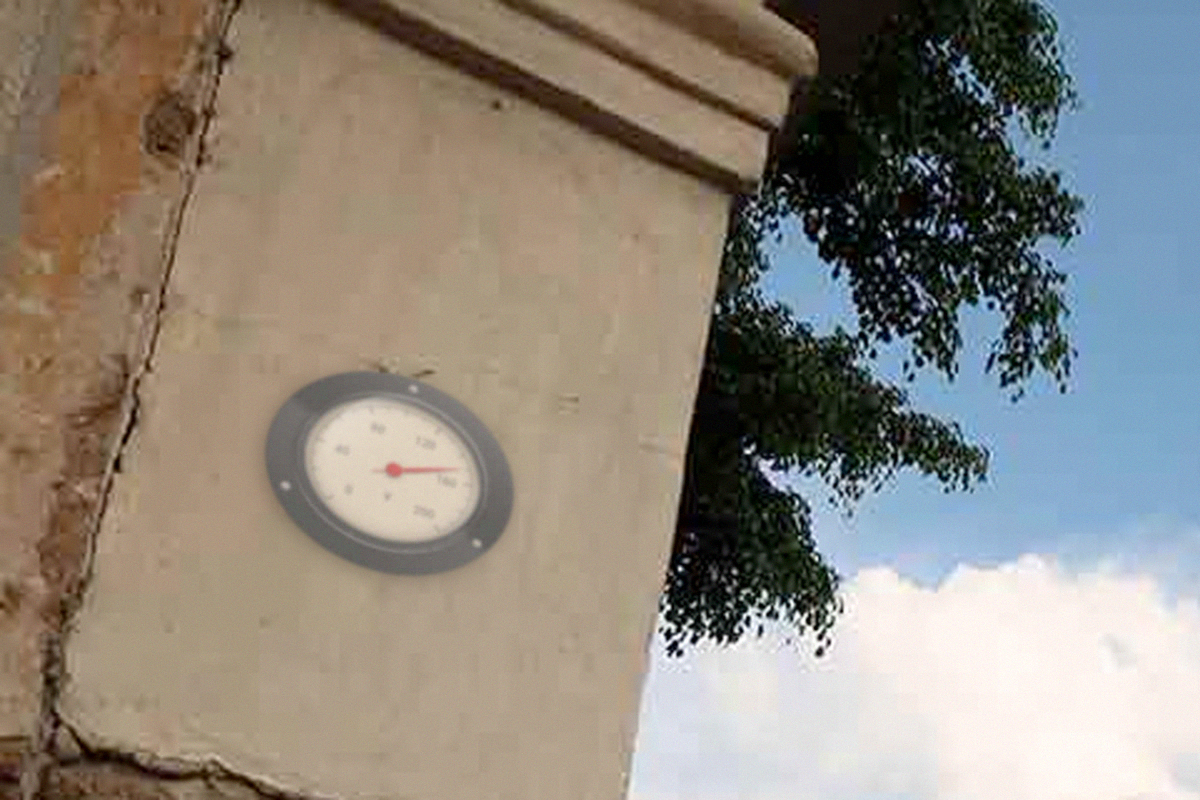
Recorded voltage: 150 V
